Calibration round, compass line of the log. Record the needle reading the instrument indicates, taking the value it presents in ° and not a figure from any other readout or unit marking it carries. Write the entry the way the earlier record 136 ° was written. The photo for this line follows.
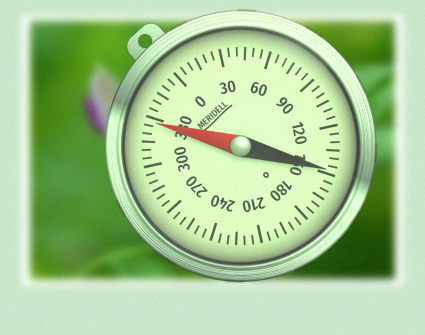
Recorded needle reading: 327.5 °
